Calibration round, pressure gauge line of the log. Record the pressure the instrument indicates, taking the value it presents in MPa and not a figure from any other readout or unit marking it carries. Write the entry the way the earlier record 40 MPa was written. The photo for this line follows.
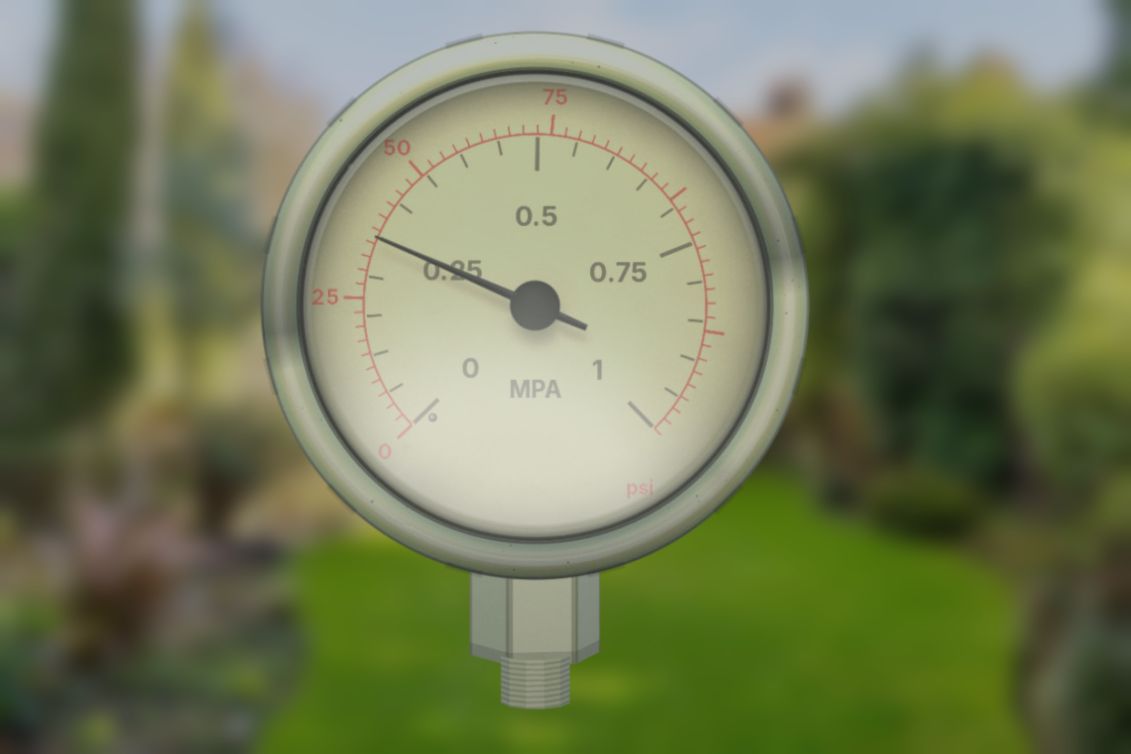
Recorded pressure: 0.25 MPa
